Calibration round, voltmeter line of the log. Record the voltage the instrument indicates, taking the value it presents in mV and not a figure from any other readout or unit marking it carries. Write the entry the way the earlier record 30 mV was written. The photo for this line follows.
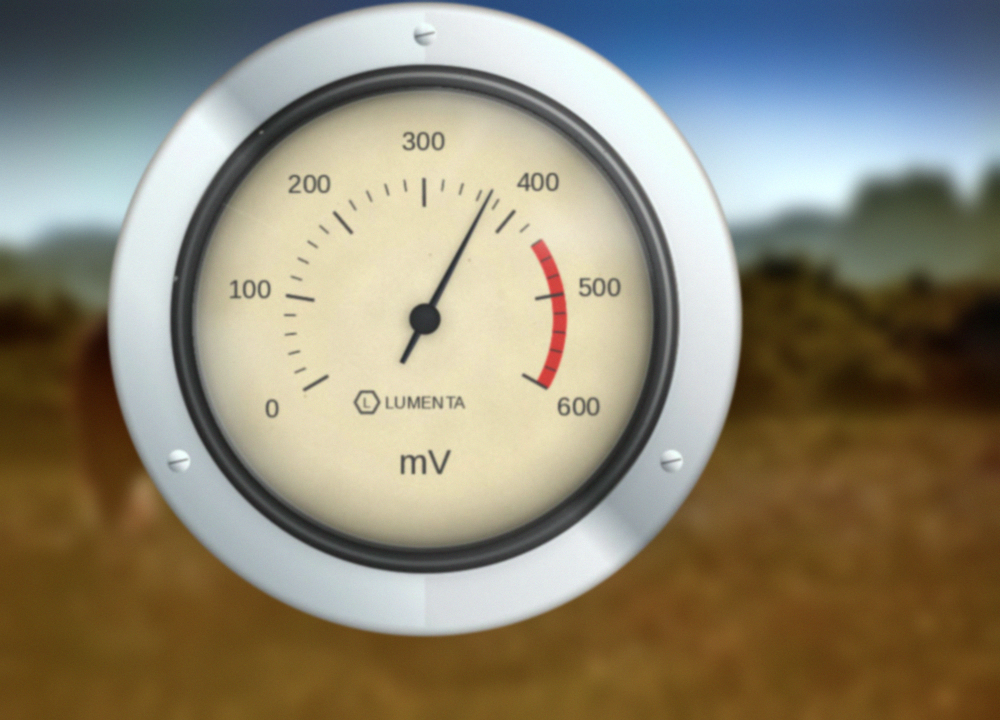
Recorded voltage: 370 mV
